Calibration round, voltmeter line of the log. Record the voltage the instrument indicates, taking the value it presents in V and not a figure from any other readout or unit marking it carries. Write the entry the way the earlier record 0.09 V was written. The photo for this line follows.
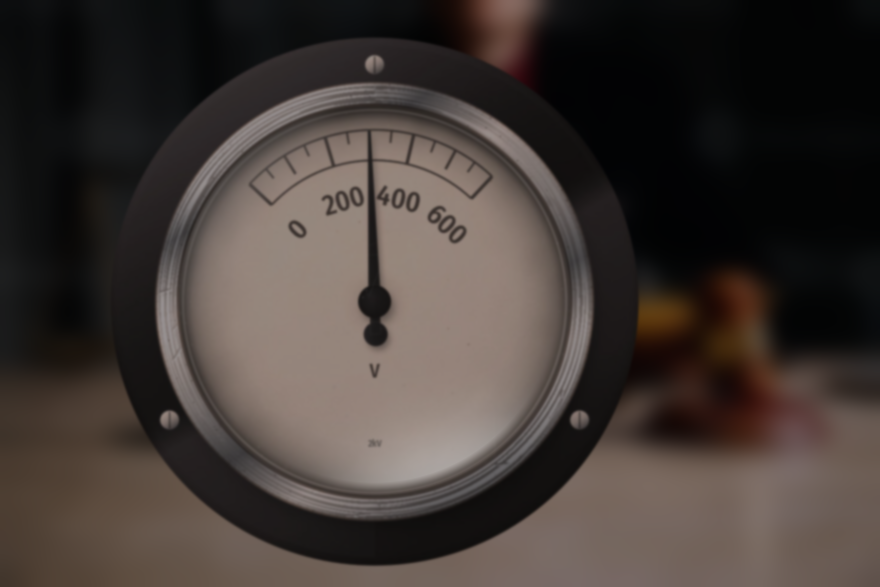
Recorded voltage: 300 V
